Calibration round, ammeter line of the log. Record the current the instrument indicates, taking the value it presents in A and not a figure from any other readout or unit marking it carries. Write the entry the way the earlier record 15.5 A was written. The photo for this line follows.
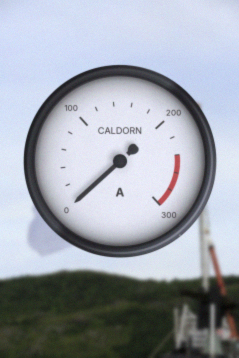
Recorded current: 0 A
